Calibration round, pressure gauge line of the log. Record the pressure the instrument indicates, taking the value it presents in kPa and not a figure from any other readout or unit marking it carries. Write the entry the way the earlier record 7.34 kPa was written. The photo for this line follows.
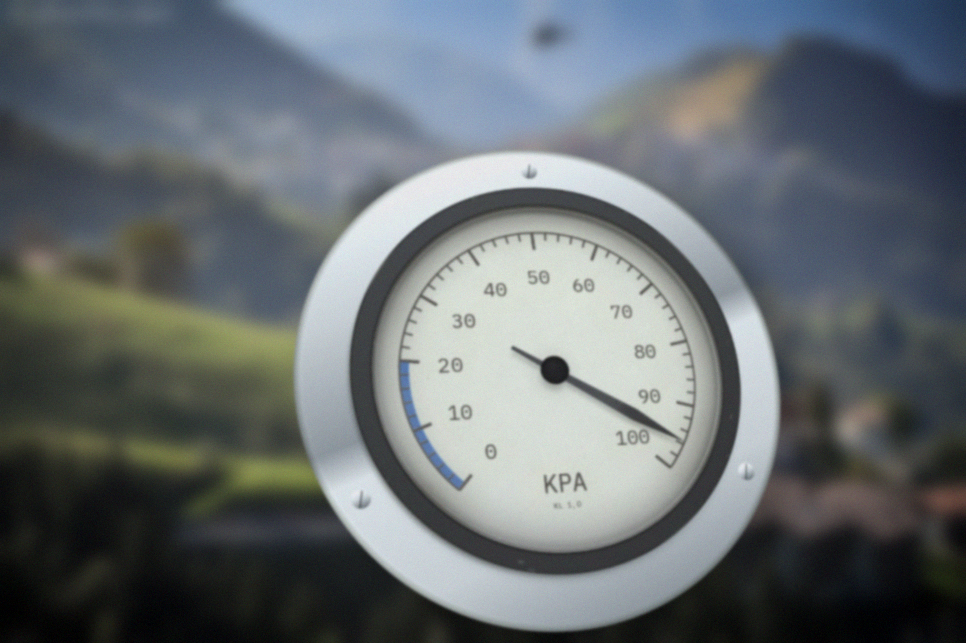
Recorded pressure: 96 kPa
